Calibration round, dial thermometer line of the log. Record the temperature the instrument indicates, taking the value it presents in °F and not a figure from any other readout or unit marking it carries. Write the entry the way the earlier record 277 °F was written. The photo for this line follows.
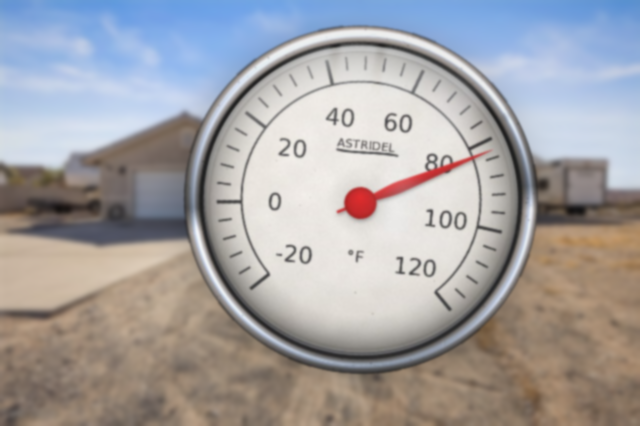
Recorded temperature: 82 °F
